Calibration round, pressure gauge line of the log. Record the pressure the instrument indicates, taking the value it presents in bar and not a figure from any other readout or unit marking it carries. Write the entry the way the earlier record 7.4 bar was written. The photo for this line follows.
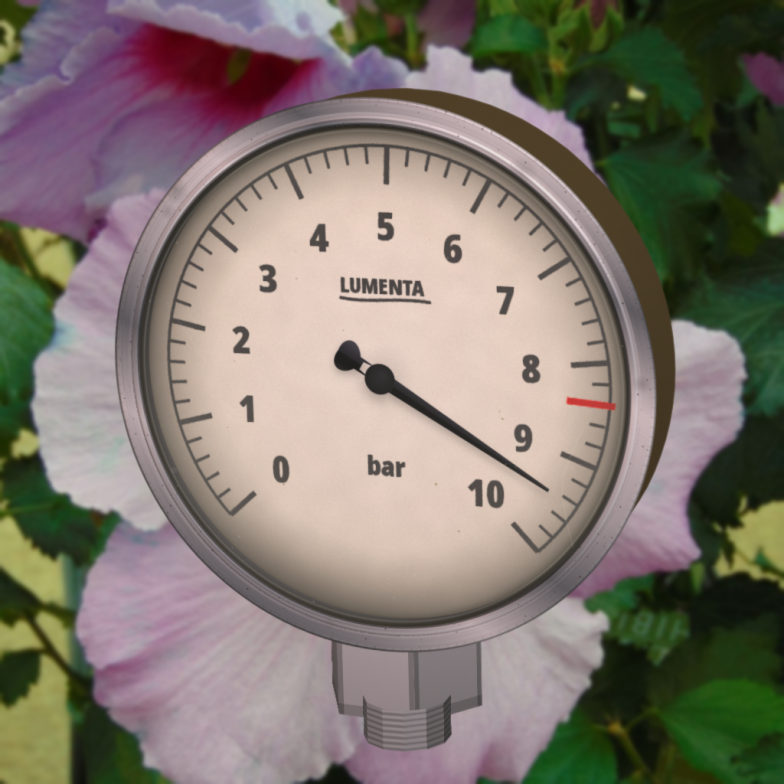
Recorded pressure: 9.4 bar
